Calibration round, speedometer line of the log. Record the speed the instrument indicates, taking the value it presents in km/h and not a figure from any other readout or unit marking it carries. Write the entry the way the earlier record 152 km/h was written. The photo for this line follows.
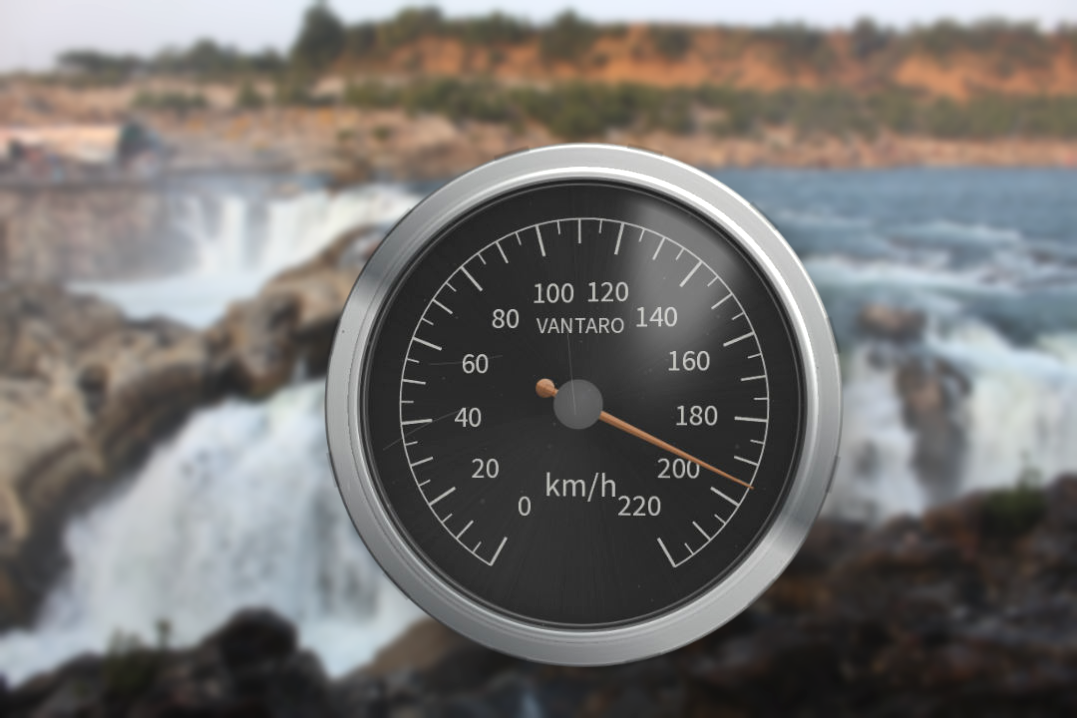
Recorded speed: 195 km/h
